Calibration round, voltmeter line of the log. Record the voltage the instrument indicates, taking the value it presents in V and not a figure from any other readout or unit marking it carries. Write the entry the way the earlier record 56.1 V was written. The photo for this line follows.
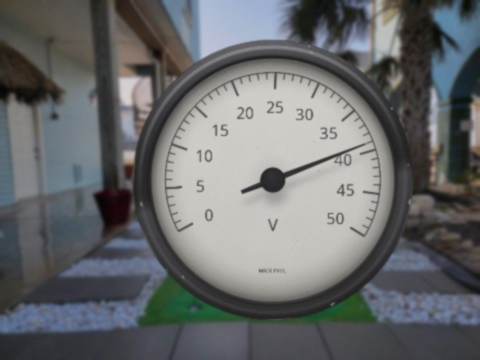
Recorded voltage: 39 V
